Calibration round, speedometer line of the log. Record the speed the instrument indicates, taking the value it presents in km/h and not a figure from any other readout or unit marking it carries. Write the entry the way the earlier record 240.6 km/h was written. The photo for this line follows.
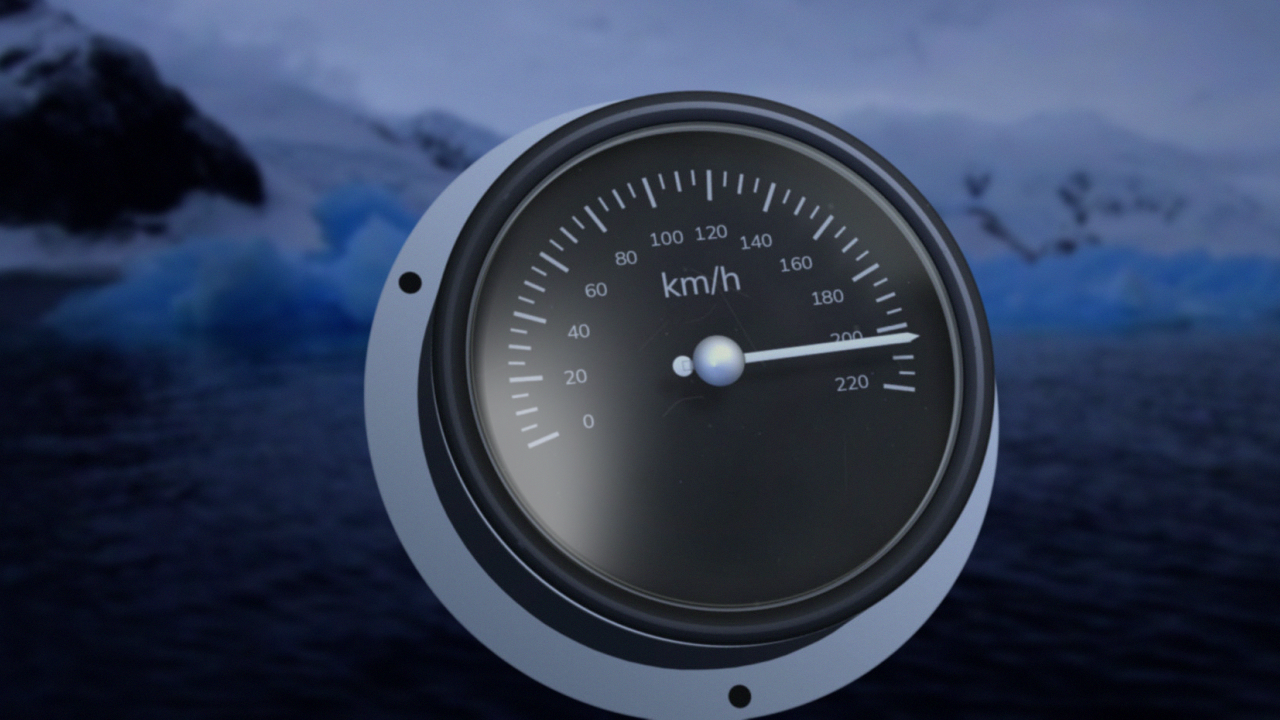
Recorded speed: 205 km/h
